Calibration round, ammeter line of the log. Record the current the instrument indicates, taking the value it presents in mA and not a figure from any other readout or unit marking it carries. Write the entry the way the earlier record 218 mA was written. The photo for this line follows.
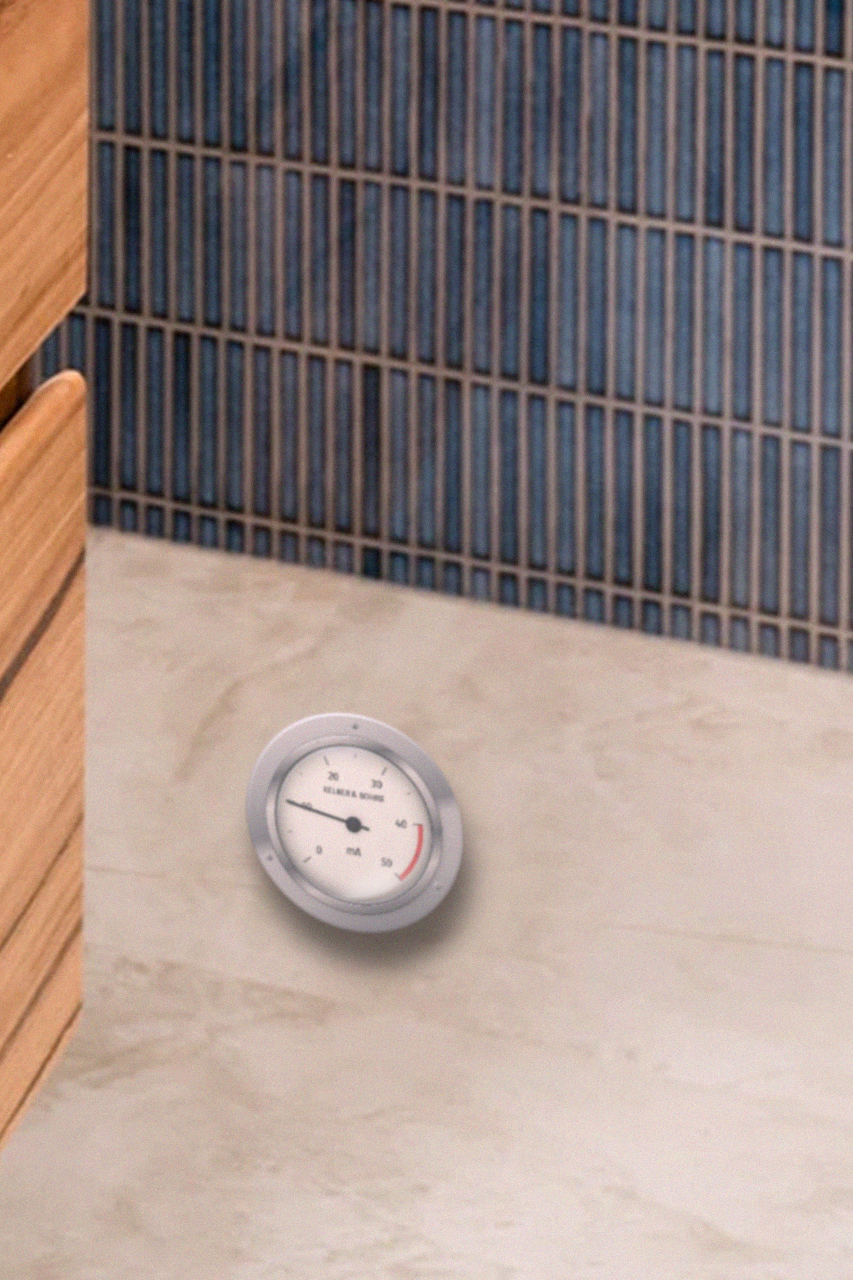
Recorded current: 10 mA
